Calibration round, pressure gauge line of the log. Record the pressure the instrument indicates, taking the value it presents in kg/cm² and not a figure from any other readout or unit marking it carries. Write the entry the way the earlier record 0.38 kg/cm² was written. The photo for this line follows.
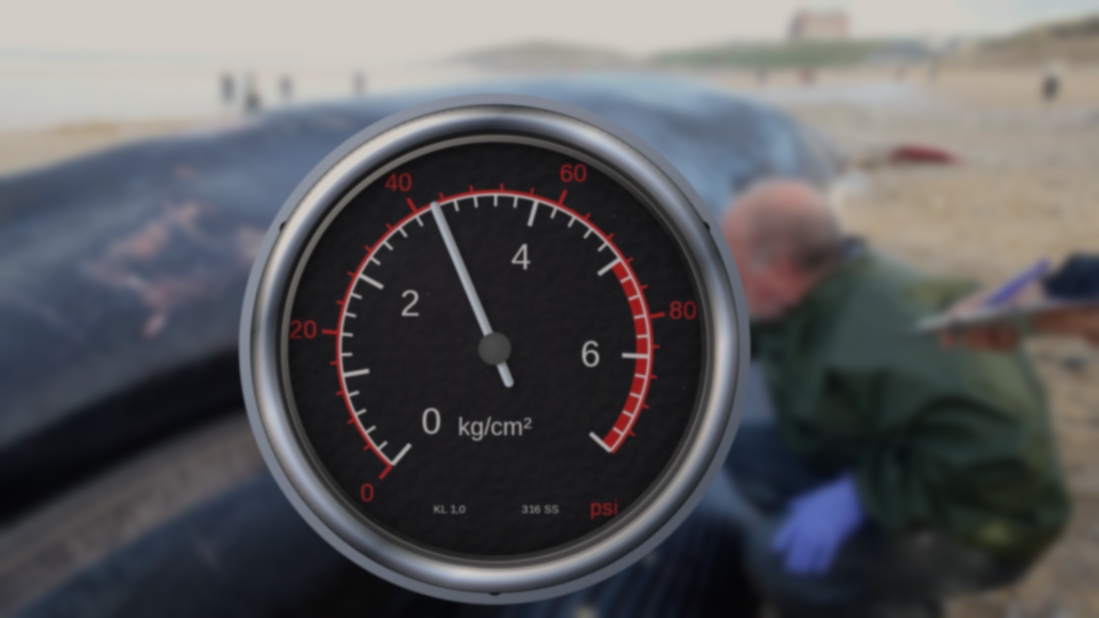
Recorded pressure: 3 kg/cm²
